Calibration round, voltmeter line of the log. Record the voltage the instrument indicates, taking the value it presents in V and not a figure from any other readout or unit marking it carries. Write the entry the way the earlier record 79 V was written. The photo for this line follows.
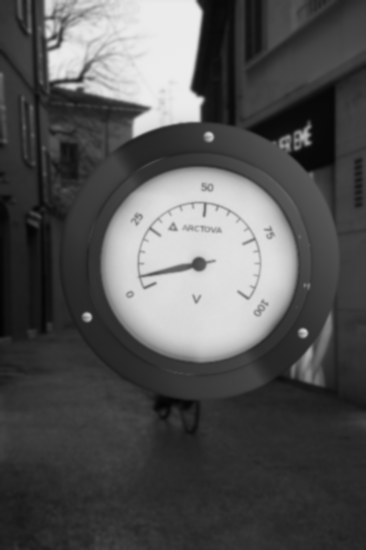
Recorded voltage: 5 V
